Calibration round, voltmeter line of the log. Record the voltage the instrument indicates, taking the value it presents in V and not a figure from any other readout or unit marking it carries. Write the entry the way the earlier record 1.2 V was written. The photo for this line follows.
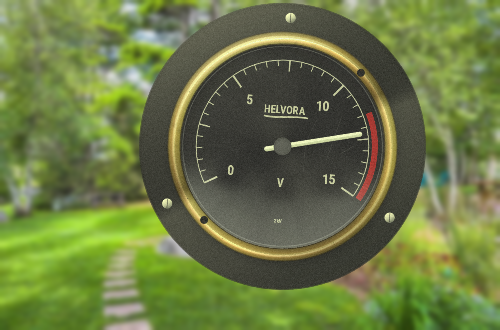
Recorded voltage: 12.25 V
